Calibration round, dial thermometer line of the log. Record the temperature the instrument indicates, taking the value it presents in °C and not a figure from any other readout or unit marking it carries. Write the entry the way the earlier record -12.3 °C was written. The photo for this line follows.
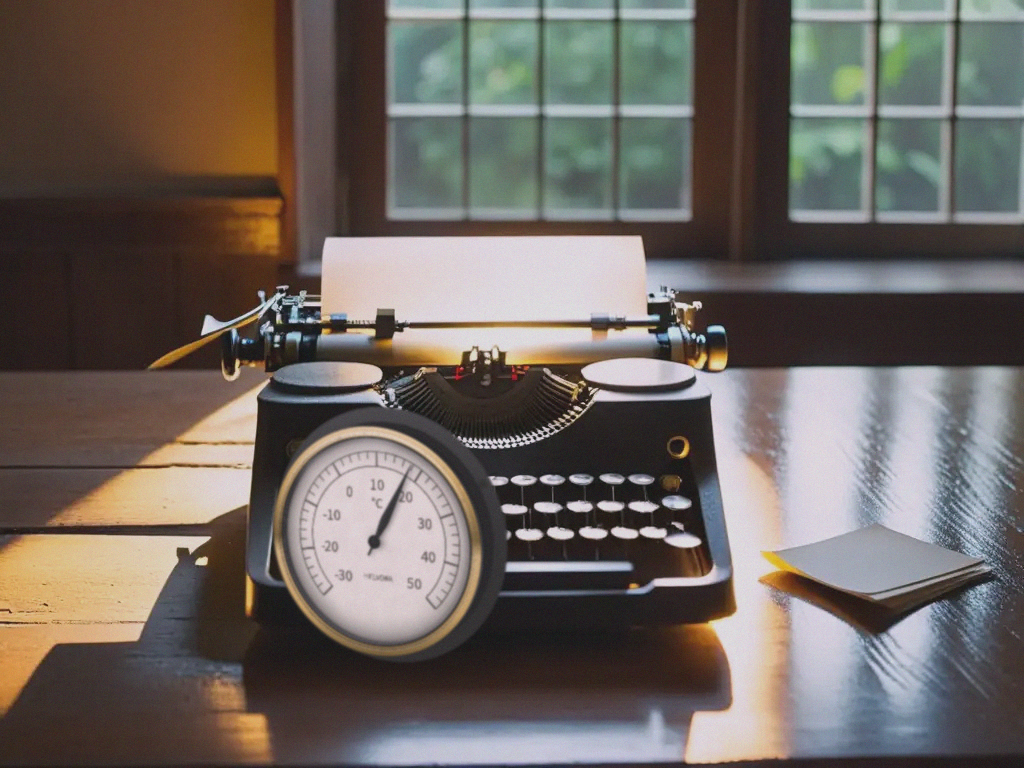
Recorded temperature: 18 °C
